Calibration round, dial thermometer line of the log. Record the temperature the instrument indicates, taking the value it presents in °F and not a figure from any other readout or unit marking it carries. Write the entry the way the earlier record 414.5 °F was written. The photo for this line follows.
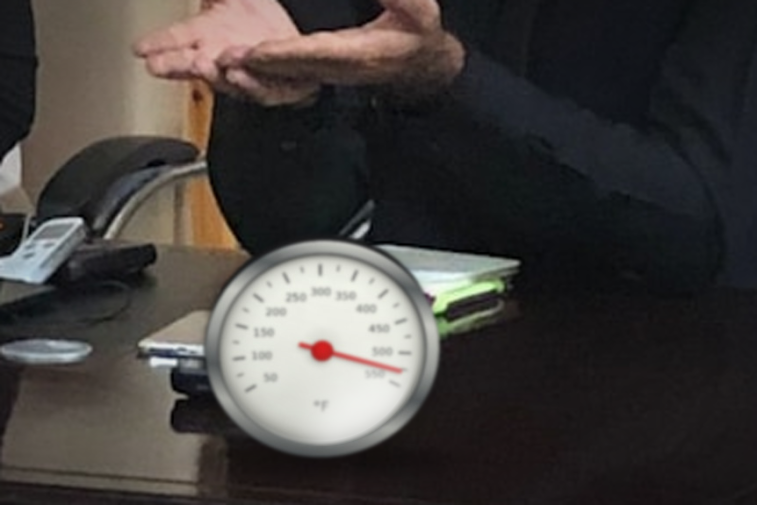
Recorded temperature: 525 °F
